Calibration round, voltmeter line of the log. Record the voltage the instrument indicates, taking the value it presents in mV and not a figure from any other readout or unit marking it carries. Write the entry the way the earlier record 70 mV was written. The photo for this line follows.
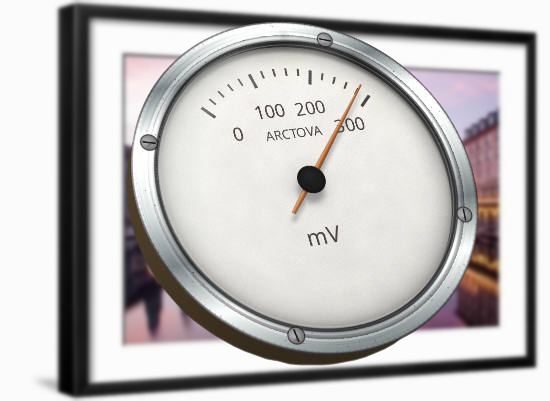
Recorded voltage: 280 mV
